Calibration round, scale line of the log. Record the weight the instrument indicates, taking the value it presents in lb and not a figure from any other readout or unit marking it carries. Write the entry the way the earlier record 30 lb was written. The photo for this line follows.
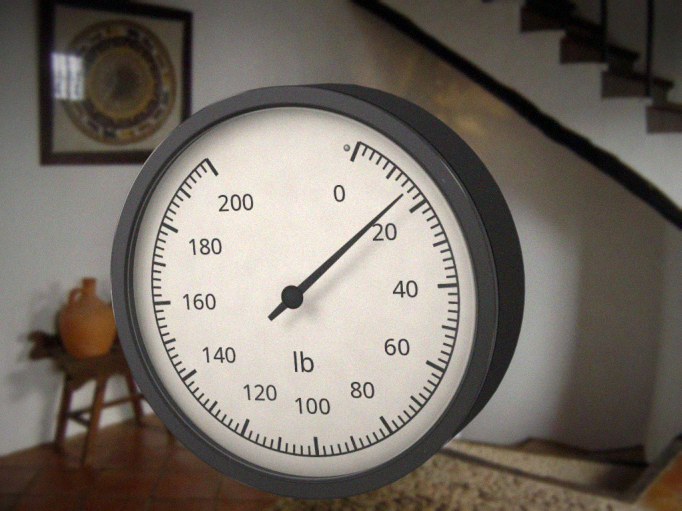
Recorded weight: 16 lb
